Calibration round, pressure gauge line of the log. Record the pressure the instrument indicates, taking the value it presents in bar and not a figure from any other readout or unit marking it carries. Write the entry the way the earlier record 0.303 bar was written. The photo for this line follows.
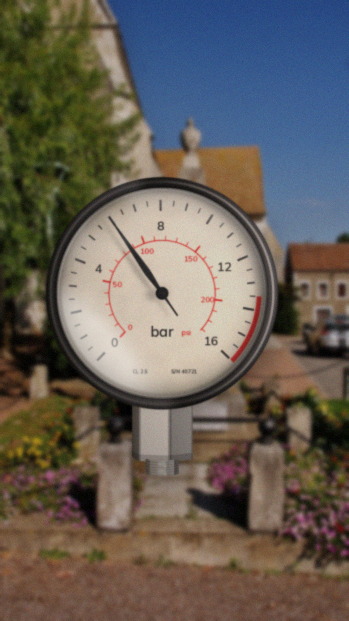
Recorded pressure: 6 bar
